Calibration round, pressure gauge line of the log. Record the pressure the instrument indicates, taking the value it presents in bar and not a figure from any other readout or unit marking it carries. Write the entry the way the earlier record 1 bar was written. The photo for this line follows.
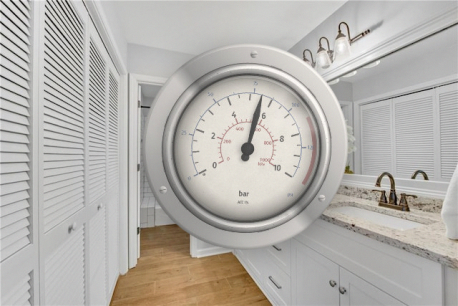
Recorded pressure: 5.5 bar
